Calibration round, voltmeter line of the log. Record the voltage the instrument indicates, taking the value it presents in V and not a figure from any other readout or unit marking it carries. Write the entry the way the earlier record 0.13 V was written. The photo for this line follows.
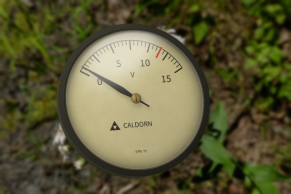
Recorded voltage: 0.5 V
